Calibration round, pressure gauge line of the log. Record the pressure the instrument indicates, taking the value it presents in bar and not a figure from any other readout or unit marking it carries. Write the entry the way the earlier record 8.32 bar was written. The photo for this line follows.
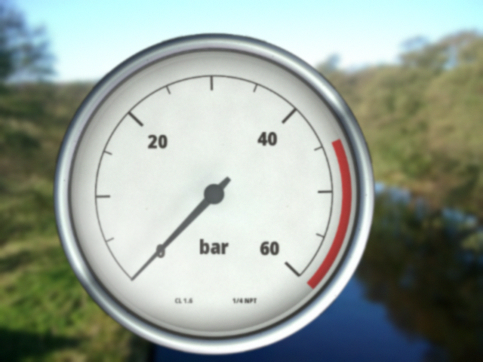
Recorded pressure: 0 bar
